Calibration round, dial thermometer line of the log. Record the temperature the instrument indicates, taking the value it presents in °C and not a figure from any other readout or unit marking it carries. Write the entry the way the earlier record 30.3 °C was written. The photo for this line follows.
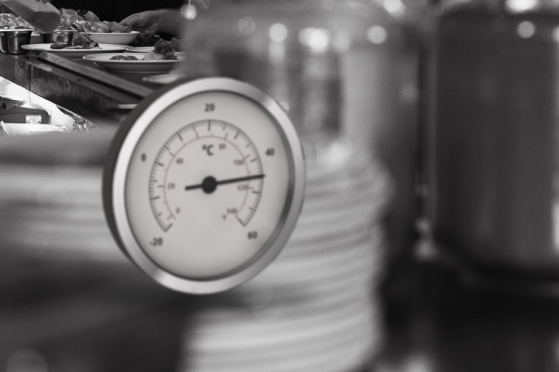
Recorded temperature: 45 °C
